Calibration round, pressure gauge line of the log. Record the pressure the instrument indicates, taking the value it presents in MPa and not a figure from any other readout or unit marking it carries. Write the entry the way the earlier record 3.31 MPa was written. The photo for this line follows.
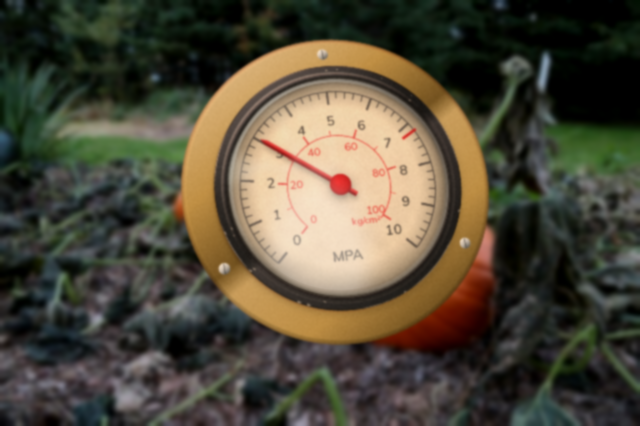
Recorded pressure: 3 MPa
